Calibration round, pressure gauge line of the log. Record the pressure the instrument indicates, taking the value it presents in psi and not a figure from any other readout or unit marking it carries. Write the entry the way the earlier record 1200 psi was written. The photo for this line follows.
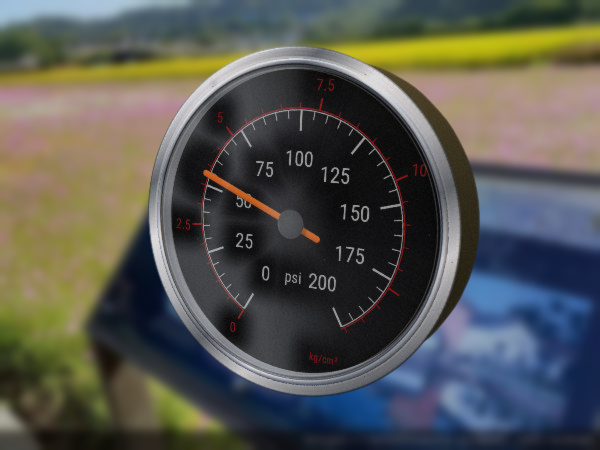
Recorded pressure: 55 psi
